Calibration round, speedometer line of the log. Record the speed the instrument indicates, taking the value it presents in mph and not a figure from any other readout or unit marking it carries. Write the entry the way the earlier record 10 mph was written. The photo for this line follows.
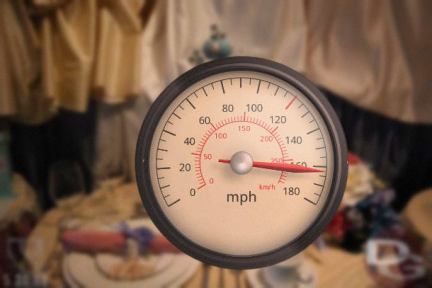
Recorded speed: 162.5 mph
